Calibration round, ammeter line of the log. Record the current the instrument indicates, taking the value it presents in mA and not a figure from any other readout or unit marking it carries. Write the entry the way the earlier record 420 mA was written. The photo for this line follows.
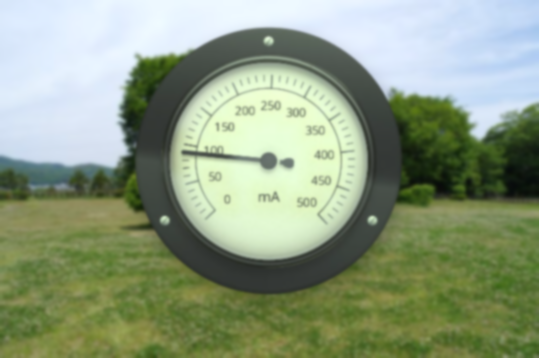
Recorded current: 90 mA
